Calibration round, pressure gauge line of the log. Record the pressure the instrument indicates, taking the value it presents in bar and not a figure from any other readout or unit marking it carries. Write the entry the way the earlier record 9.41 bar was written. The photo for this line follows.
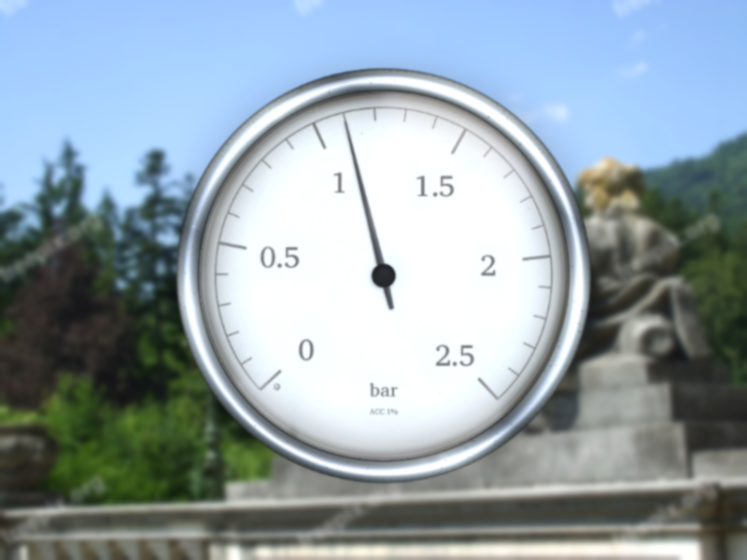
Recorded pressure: 1.1 bar
